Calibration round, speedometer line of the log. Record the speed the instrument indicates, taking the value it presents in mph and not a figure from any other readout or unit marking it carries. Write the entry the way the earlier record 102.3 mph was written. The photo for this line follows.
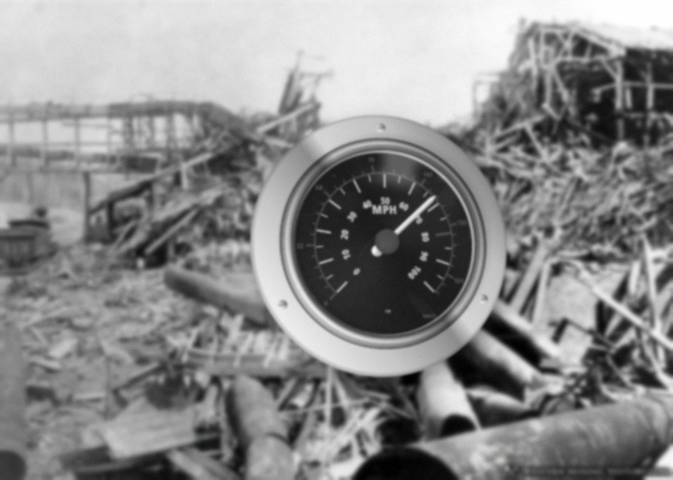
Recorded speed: 67.5 mph
